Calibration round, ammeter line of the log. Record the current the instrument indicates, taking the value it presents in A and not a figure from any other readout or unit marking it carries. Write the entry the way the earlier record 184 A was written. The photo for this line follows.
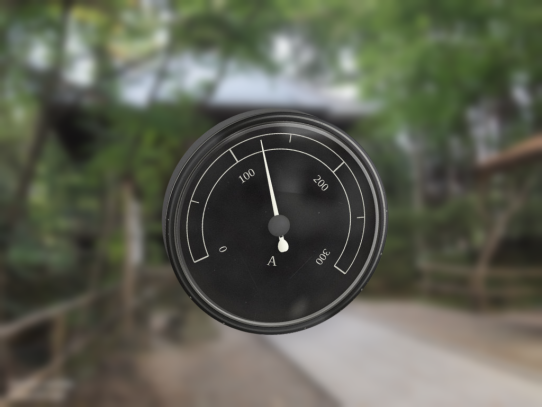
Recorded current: 125 A
